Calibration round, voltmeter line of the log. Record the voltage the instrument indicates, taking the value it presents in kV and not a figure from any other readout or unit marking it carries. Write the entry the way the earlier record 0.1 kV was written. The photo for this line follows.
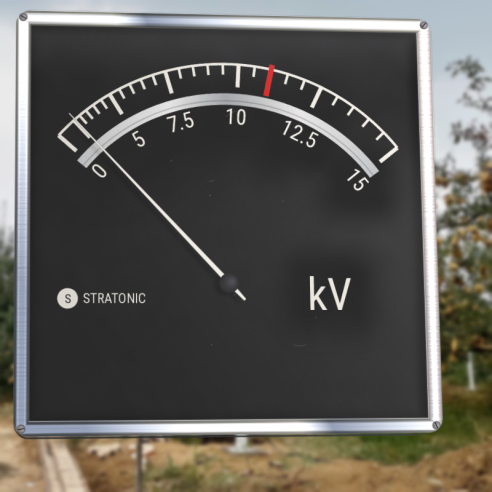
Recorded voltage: 2.5 kV
